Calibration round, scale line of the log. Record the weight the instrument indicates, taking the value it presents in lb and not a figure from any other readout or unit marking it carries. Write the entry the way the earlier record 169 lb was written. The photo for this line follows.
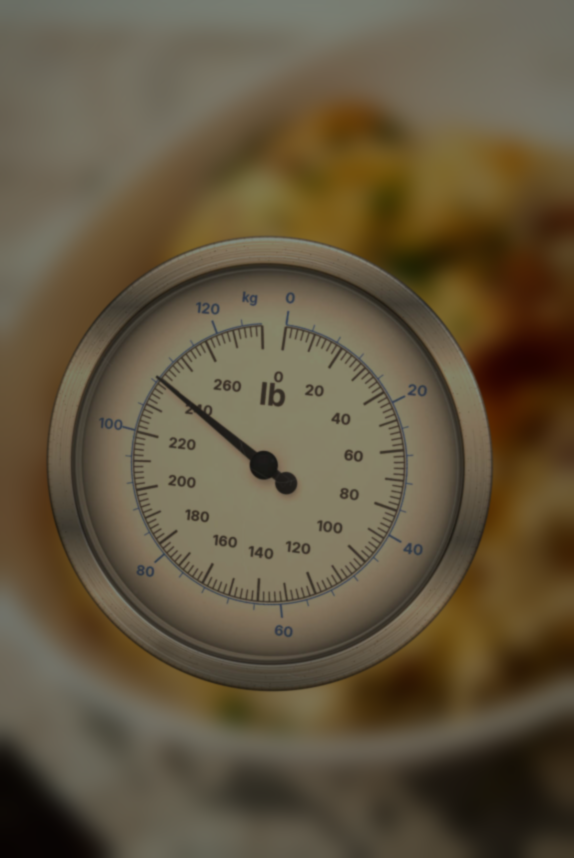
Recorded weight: 240 lb
